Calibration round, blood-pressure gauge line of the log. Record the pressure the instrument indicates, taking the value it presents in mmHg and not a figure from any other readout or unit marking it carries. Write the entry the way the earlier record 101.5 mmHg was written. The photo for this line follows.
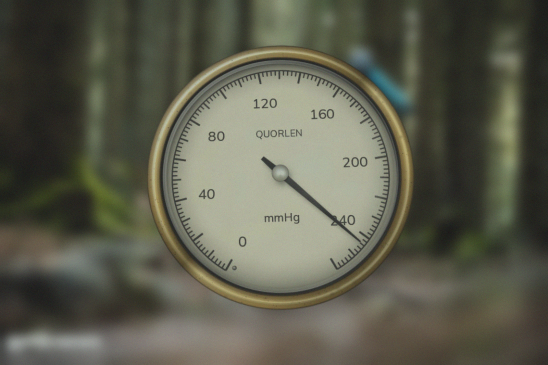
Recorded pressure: 244 mmHg
